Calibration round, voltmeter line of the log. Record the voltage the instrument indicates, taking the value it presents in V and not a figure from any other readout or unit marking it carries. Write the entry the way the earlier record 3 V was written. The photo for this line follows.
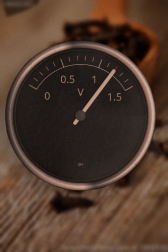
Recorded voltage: 1.2 V
